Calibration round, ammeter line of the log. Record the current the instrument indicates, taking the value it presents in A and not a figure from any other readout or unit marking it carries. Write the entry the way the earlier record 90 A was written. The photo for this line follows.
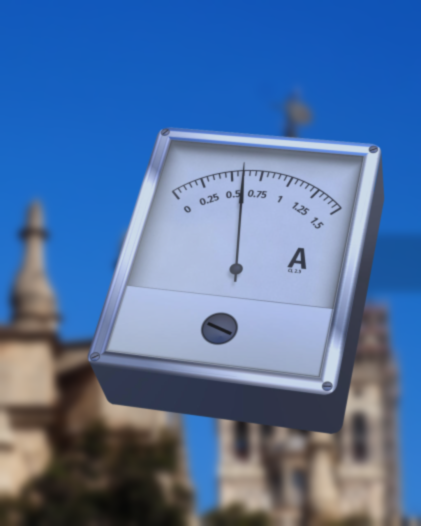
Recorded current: 0.6 A
